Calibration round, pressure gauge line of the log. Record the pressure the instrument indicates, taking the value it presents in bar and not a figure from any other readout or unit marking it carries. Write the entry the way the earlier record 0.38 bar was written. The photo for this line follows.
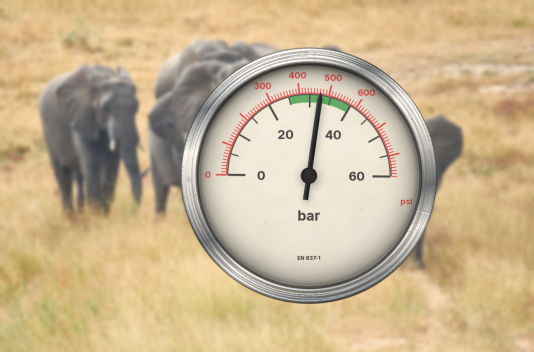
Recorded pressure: 32.5 bar
